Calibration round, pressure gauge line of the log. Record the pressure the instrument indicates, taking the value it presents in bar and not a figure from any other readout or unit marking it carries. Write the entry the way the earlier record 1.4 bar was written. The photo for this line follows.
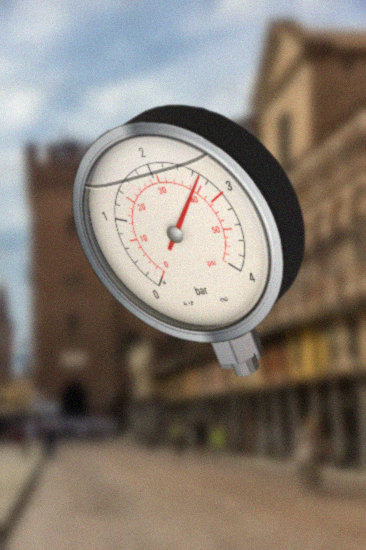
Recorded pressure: 2.7 bar
